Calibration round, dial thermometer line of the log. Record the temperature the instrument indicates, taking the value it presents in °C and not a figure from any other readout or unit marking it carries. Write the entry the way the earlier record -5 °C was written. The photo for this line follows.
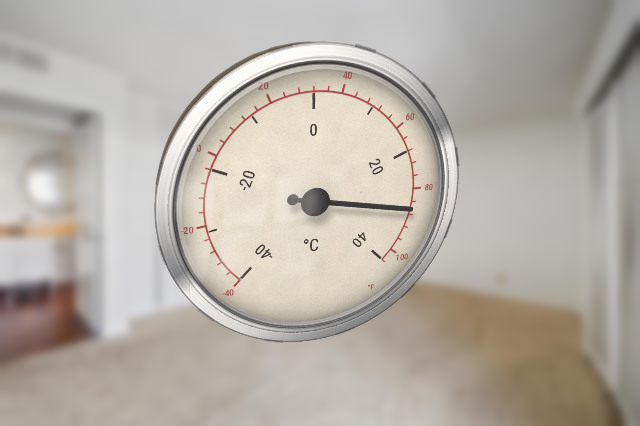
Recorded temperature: 30 °C
